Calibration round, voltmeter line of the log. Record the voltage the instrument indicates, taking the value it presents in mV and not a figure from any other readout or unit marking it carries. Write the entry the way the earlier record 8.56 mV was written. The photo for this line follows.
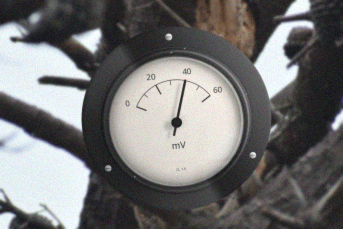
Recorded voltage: 40 mV
